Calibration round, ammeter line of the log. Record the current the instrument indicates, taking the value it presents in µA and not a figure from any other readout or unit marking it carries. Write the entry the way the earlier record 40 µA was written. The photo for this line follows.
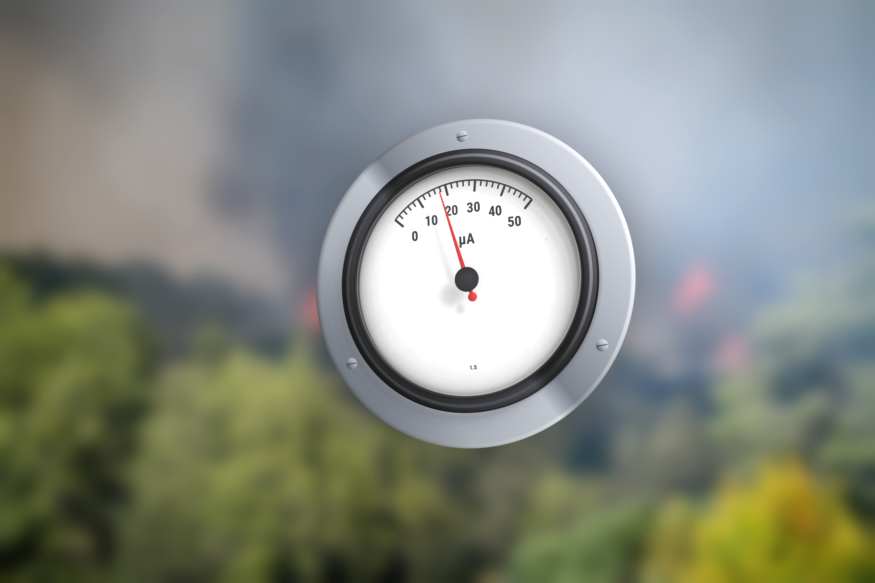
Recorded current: 18 µA
